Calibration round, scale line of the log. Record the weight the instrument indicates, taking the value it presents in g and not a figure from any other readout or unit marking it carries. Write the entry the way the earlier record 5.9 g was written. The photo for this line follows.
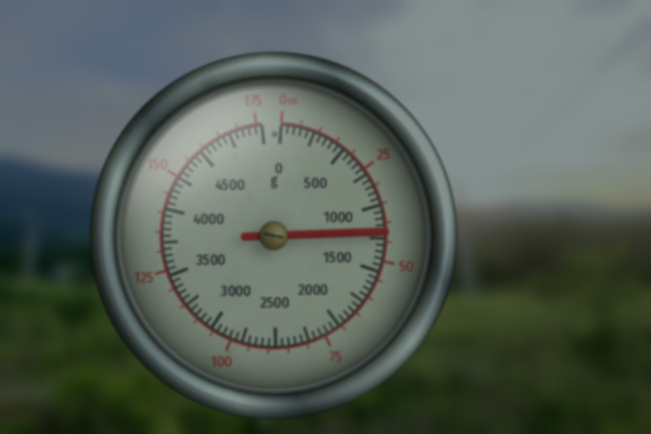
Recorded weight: 1200 g
